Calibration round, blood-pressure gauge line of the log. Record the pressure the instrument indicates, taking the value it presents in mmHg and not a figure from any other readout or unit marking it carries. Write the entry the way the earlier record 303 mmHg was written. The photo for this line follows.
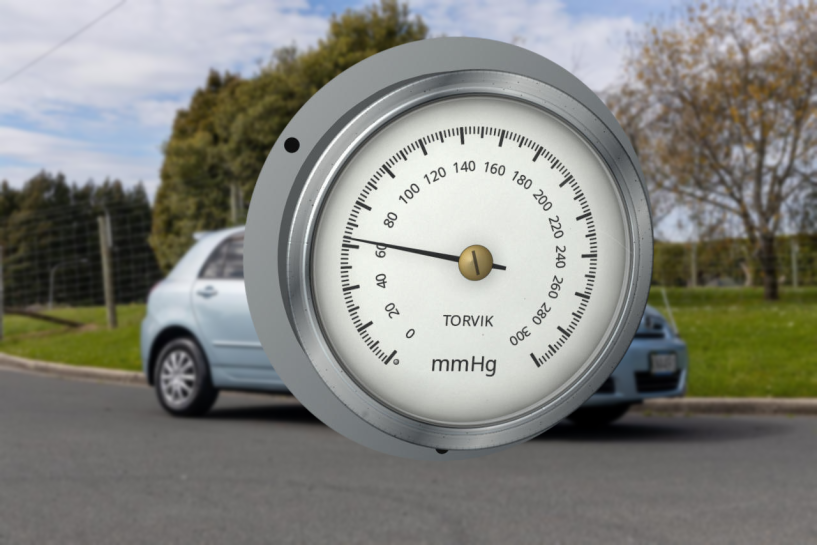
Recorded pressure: 64 mmHg
